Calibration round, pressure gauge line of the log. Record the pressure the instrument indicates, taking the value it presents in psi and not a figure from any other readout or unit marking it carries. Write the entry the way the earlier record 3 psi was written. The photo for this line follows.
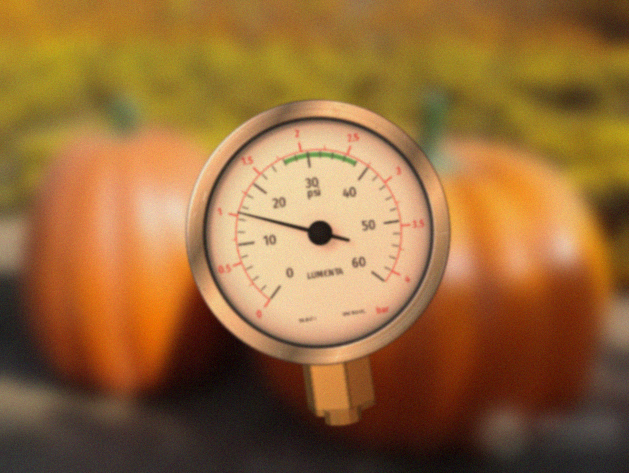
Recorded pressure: 15 psi
